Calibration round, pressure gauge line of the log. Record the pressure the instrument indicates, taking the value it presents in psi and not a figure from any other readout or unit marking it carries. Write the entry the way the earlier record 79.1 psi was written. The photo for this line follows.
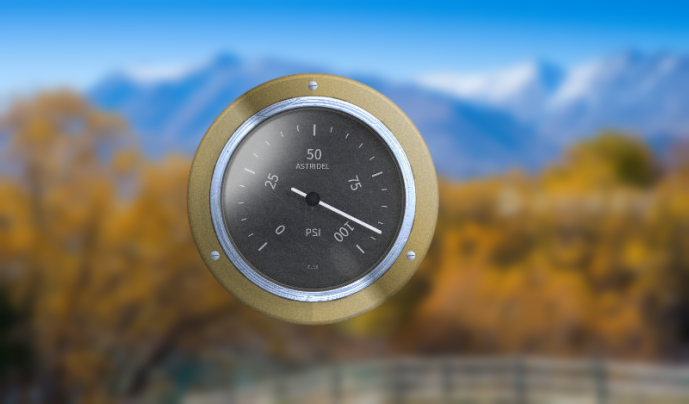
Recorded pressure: 92.5 psi
